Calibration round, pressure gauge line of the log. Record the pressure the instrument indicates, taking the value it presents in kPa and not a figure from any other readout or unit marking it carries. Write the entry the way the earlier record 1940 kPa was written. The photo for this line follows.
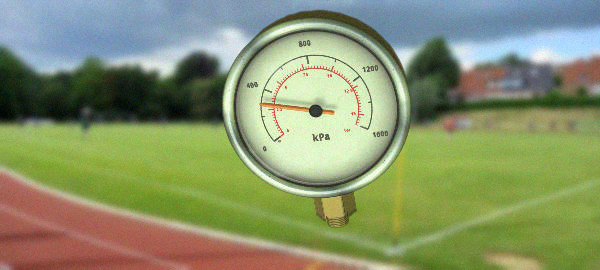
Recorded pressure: 300 kPa
